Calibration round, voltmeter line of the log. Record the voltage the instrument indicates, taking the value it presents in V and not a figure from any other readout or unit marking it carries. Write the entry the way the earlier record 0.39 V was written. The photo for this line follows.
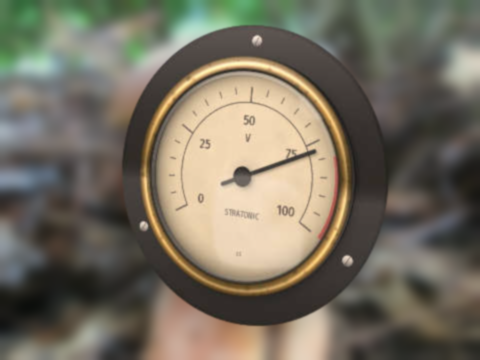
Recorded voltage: 77.5 V
